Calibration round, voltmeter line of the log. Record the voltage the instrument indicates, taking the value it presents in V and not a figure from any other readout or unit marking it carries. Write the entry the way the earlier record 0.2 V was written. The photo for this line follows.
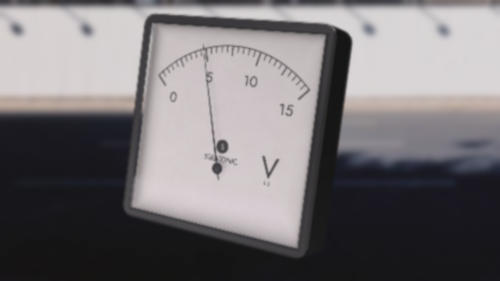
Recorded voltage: 5 V
